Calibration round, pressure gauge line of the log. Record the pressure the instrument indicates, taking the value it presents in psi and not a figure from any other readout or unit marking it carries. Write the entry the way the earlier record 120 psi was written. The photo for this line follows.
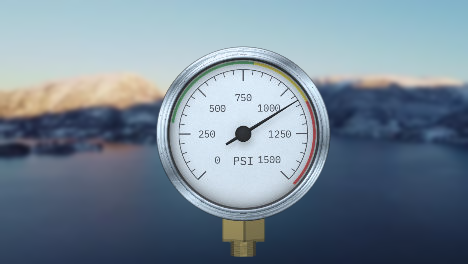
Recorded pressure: 1075 psi
